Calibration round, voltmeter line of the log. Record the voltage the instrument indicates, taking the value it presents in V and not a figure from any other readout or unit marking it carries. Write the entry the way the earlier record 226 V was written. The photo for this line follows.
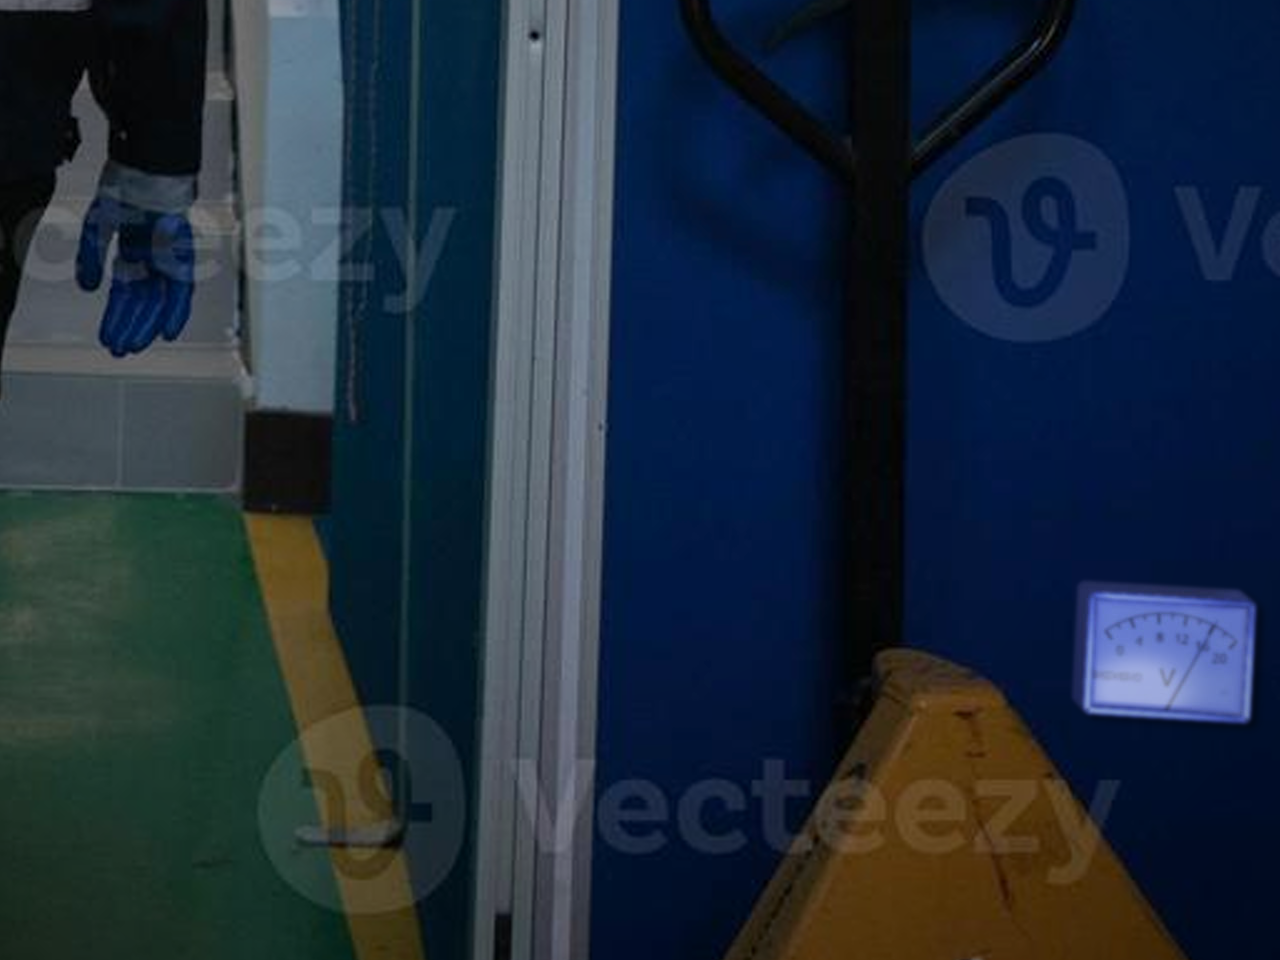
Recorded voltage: 16 V
